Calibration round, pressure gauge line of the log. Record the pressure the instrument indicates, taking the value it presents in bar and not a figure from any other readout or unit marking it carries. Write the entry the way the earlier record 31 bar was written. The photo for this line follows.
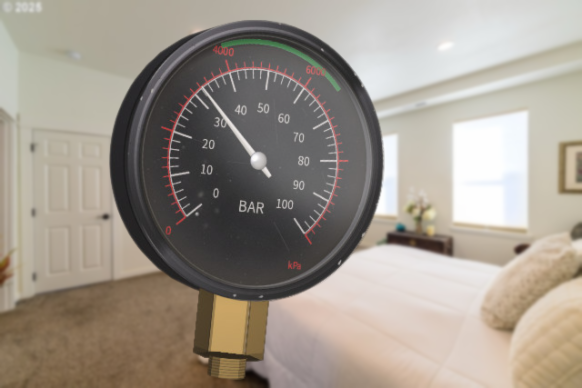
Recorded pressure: 32 bar
